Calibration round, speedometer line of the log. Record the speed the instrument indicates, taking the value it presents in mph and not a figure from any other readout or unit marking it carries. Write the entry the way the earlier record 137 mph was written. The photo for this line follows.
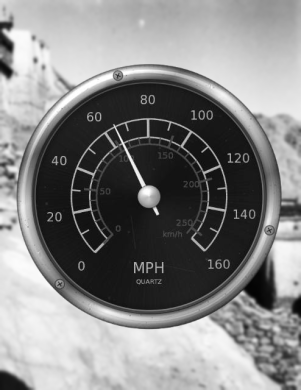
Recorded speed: 65 mph
